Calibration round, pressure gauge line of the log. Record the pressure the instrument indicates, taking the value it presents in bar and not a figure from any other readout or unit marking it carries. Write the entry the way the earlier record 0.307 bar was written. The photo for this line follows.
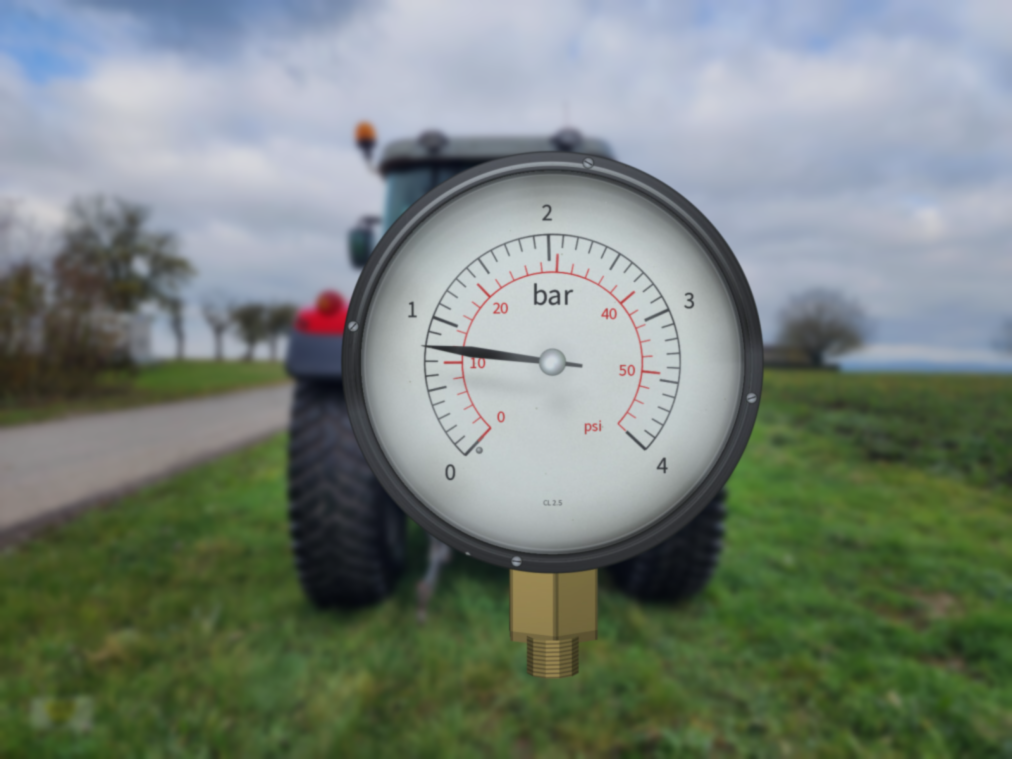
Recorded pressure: 0.8 bar
